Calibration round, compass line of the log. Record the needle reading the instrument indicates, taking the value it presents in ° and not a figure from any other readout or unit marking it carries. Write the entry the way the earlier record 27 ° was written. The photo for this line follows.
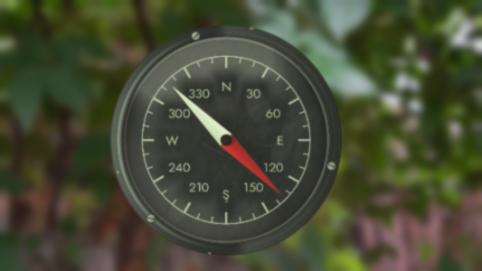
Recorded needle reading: 135 °
